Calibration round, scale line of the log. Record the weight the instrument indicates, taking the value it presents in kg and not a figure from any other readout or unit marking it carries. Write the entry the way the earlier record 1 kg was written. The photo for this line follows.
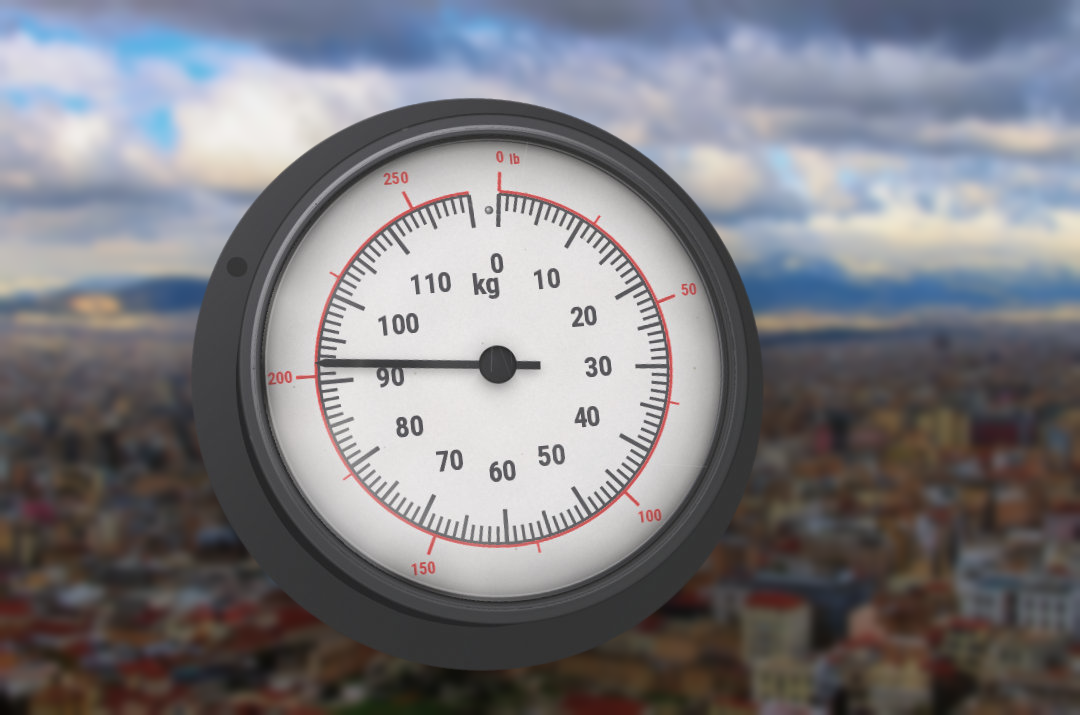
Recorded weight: 92 kg
